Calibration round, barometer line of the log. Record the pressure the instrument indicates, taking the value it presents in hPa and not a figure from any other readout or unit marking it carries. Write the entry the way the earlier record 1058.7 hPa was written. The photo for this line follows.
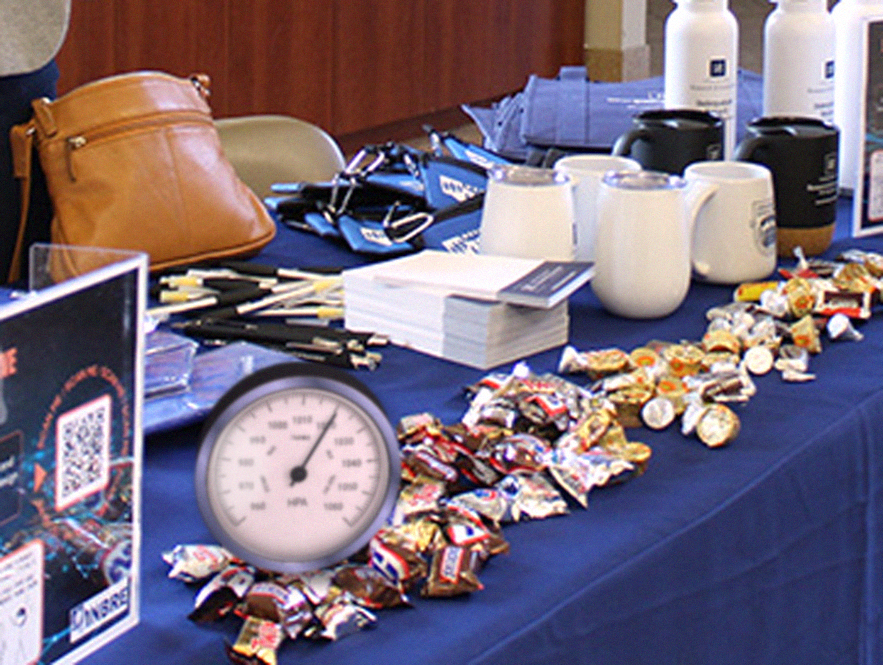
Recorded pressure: 1020 hPa
